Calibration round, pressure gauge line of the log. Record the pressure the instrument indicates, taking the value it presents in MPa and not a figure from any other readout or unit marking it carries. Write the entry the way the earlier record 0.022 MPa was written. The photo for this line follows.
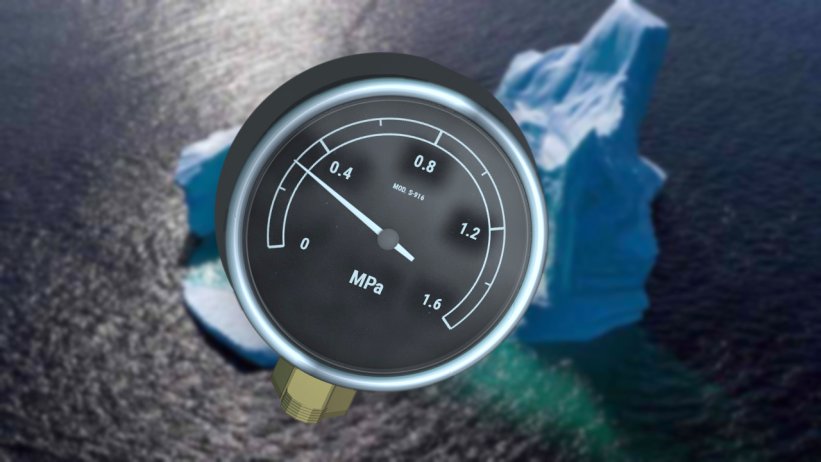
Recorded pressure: 0.3 MPa
